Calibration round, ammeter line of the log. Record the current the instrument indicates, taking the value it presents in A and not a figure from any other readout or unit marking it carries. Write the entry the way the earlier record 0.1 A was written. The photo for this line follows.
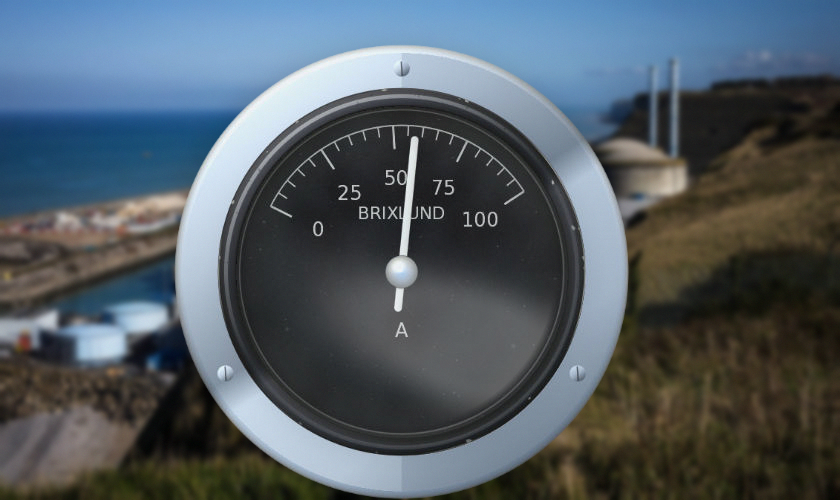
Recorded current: 57.5 A
